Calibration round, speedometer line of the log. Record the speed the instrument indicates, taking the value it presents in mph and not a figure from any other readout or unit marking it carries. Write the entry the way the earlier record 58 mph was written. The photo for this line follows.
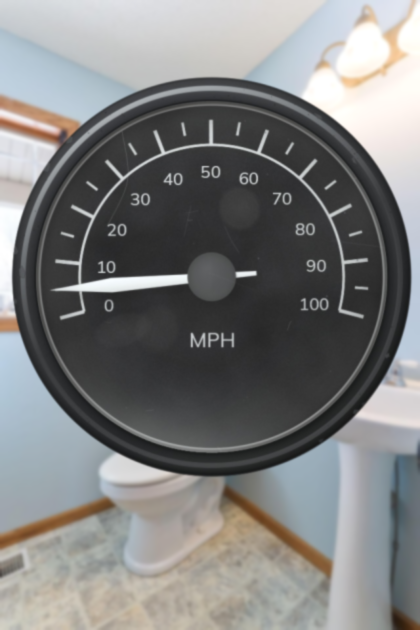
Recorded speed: 5 mph
